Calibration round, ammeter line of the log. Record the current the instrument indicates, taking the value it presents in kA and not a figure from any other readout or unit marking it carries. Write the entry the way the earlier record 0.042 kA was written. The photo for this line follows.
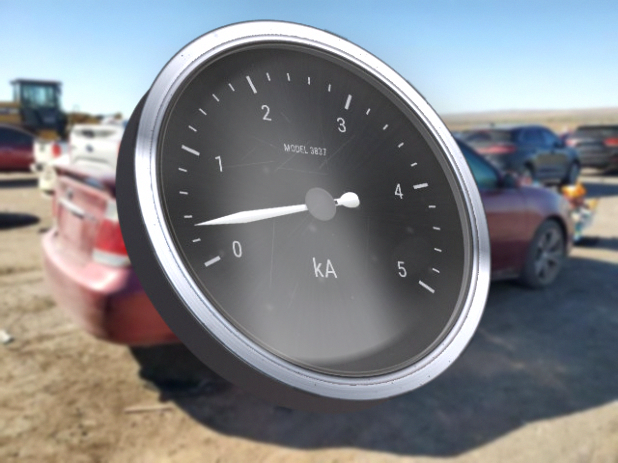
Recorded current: 0.3 kA
